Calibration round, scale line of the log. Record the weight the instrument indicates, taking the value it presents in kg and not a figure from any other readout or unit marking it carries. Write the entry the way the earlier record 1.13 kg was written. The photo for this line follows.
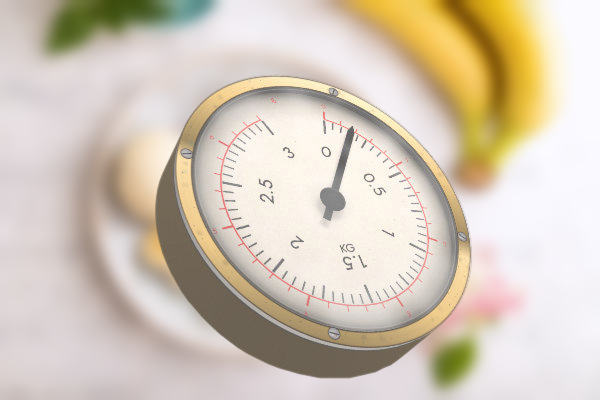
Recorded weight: 0.15 kg
